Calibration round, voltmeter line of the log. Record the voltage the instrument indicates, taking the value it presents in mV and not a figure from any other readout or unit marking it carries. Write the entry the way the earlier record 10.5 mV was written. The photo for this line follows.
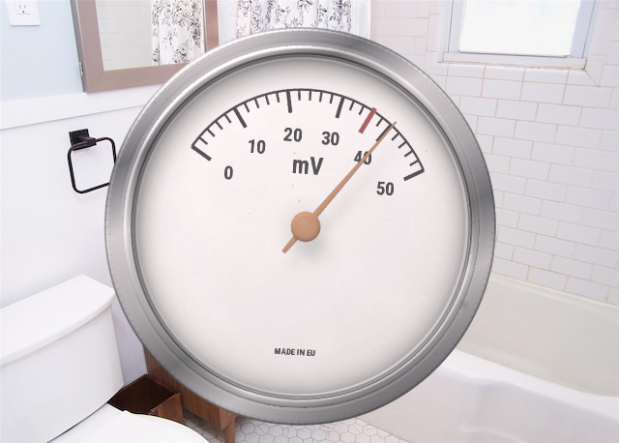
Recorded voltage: 40 mV
